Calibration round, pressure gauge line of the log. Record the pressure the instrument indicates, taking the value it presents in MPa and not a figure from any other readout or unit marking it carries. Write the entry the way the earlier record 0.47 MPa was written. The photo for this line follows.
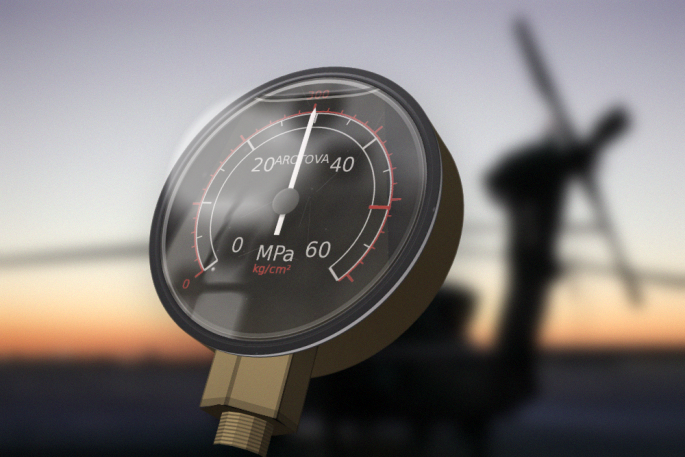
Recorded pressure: 30 MPa
